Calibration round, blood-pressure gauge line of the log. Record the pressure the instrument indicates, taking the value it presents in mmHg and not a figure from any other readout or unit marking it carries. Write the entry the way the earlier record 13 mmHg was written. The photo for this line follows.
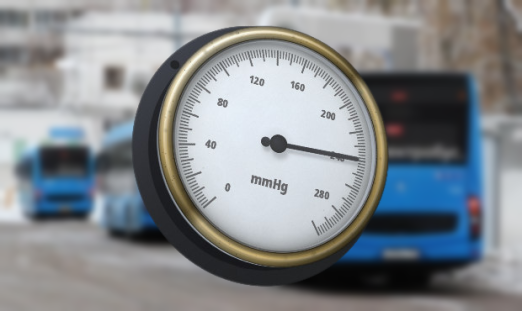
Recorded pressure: 240 mmHg
